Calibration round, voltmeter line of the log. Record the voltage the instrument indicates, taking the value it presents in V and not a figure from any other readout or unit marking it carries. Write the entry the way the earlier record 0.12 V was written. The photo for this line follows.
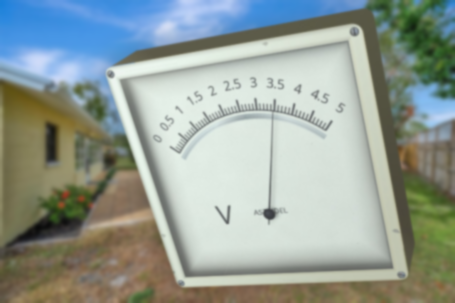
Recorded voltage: 3.5 V
